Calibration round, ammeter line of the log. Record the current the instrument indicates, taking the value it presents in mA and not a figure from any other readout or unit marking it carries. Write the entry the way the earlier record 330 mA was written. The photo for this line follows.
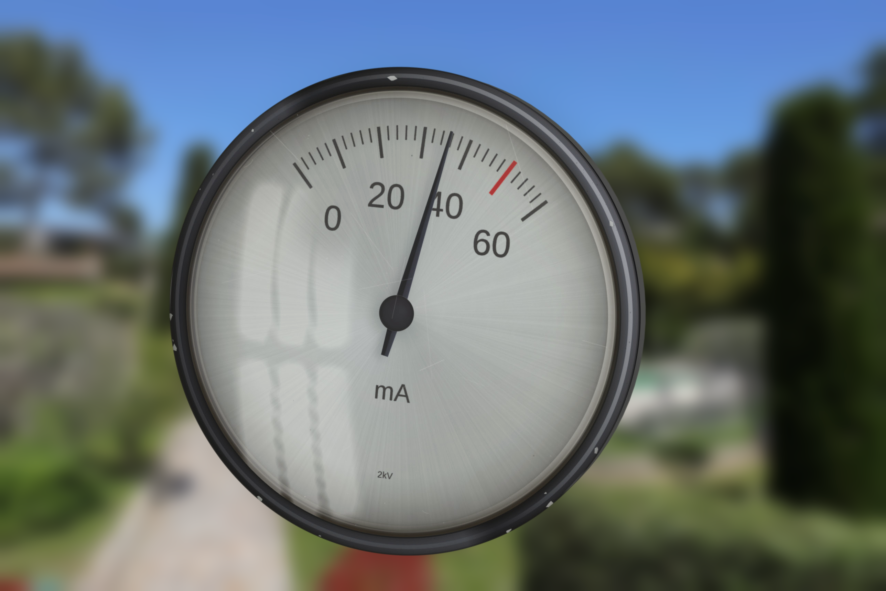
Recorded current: 36 mA
